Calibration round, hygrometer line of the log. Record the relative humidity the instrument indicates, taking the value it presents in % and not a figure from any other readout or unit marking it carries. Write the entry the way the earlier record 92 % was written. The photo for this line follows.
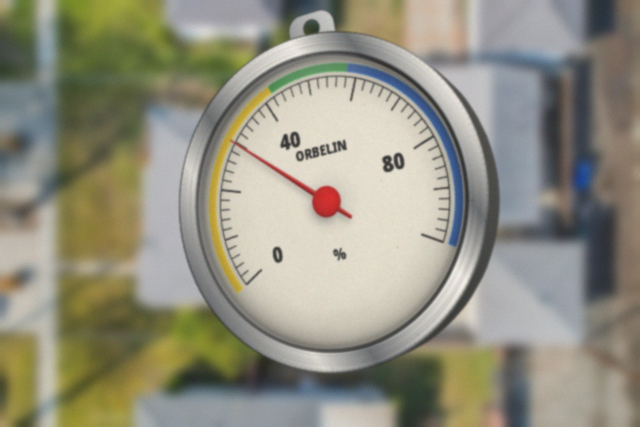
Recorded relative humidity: 30 %
